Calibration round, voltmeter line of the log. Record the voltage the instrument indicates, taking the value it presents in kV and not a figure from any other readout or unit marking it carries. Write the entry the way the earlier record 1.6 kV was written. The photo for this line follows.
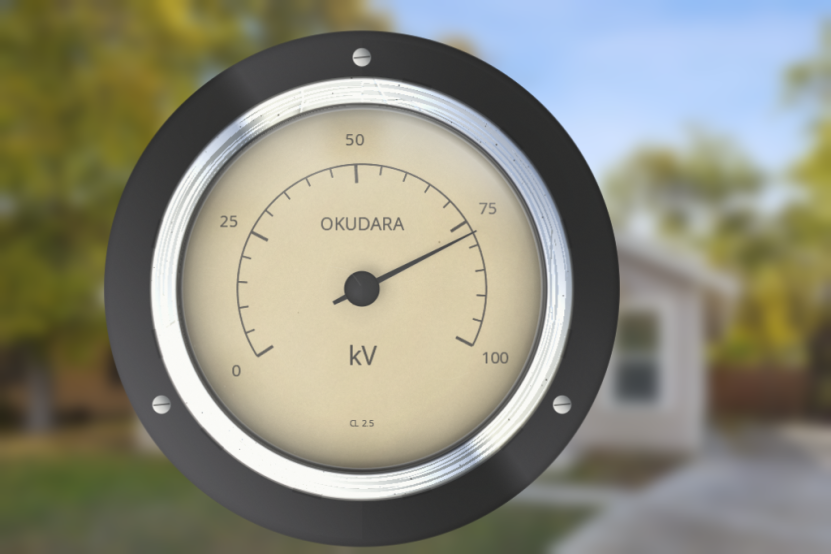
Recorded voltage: 77.5 kV
